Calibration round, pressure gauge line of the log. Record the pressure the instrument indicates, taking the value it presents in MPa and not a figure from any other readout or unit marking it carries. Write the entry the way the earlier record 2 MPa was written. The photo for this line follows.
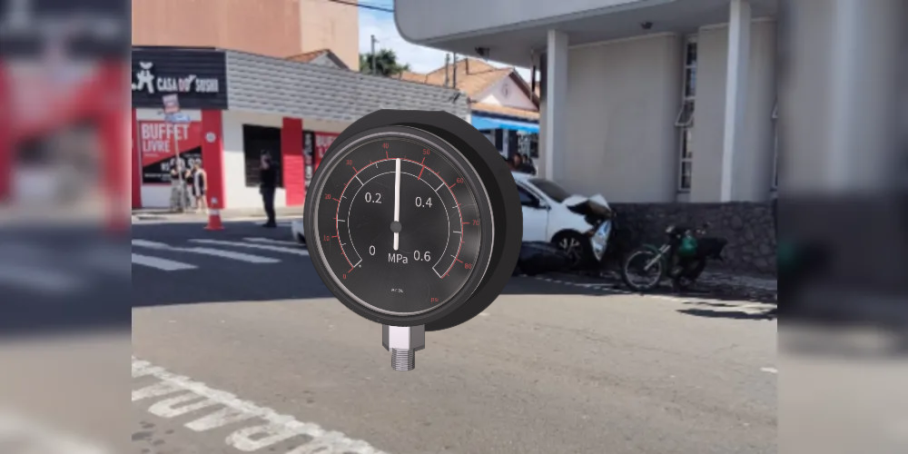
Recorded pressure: 0.3 MPa
